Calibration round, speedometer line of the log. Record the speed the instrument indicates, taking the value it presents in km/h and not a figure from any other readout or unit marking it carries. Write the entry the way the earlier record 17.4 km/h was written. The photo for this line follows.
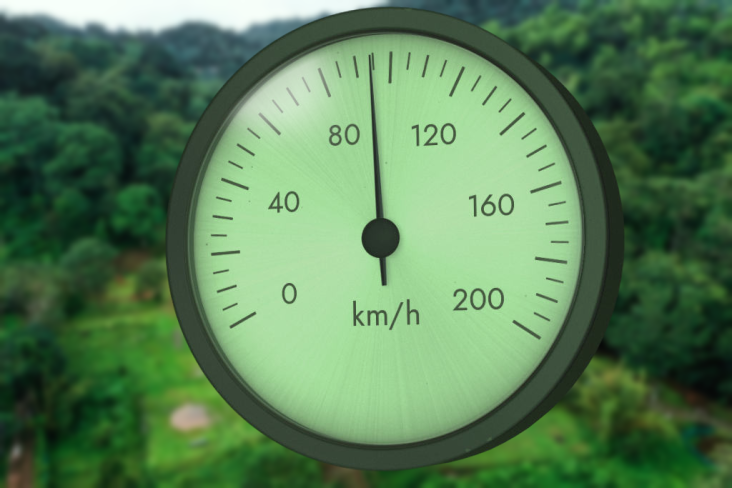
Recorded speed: 95 km/h
